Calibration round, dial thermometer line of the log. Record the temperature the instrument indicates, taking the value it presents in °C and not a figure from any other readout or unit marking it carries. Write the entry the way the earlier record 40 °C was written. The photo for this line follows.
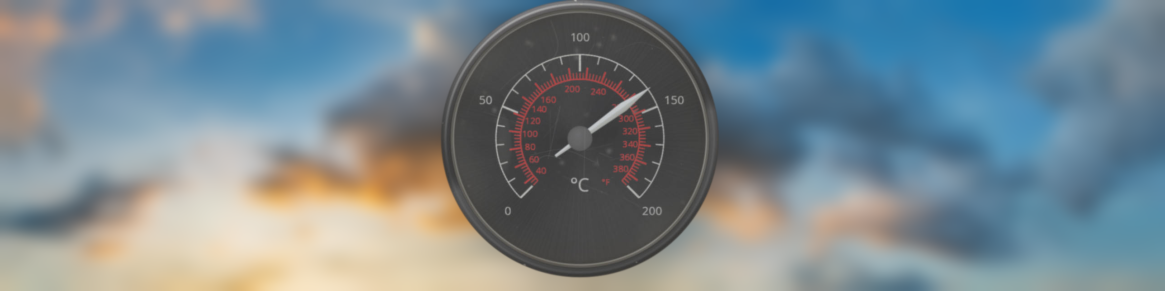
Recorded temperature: 140 °C
